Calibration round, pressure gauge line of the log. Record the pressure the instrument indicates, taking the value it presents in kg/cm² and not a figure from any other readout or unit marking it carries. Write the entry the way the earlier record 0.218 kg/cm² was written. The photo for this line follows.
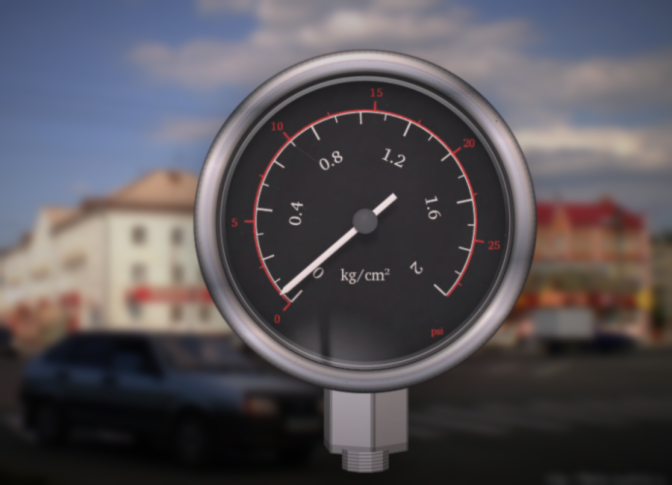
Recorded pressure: 0.05 kg/cm²
